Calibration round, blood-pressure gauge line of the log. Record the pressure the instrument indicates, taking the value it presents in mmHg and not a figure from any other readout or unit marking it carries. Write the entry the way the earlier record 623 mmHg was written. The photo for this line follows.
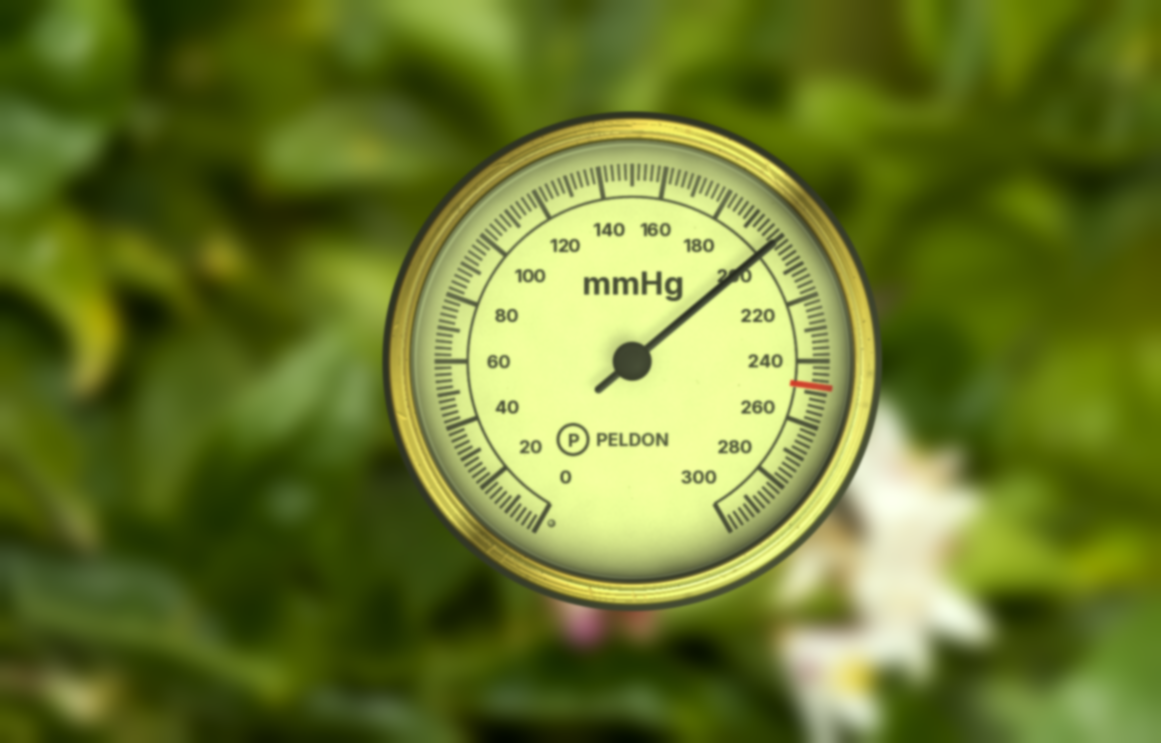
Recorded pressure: 200 mmHg
